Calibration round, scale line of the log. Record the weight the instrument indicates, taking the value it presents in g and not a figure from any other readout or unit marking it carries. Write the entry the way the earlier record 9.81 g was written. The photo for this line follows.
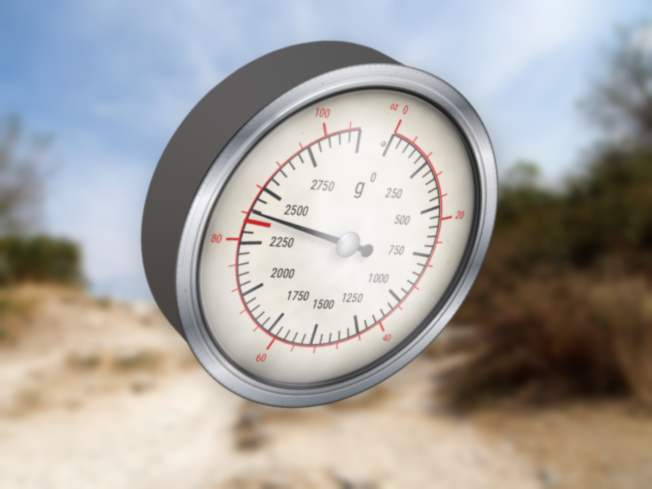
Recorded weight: 2400 g
